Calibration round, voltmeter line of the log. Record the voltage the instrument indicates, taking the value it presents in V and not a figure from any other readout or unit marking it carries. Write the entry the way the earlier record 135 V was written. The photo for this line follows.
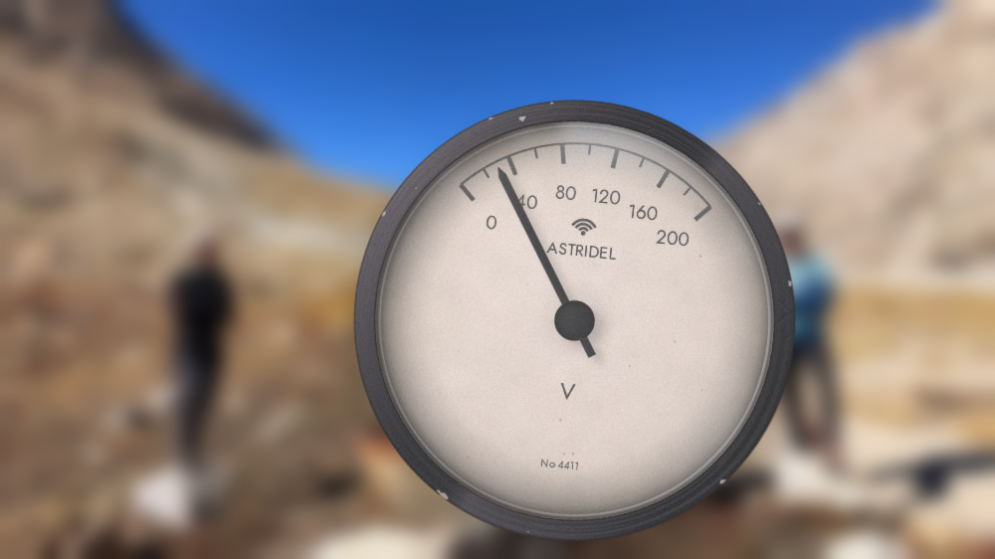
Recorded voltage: 30 V
